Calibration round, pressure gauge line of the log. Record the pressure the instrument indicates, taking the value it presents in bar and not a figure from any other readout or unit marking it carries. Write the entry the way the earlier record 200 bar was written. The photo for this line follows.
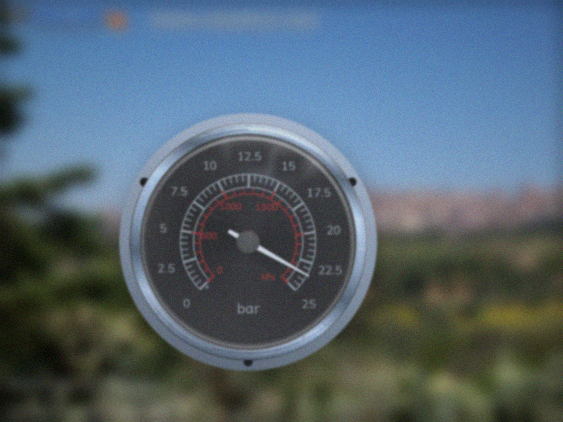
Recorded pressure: 23.5 bar
